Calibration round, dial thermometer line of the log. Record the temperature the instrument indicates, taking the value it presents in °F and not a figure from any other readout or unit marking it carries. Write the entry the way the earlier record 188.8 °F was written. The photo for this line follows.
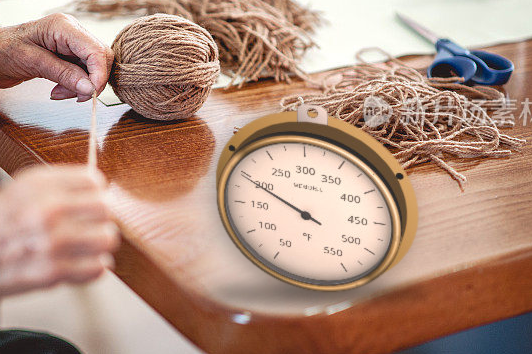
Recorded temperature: 200 °F
